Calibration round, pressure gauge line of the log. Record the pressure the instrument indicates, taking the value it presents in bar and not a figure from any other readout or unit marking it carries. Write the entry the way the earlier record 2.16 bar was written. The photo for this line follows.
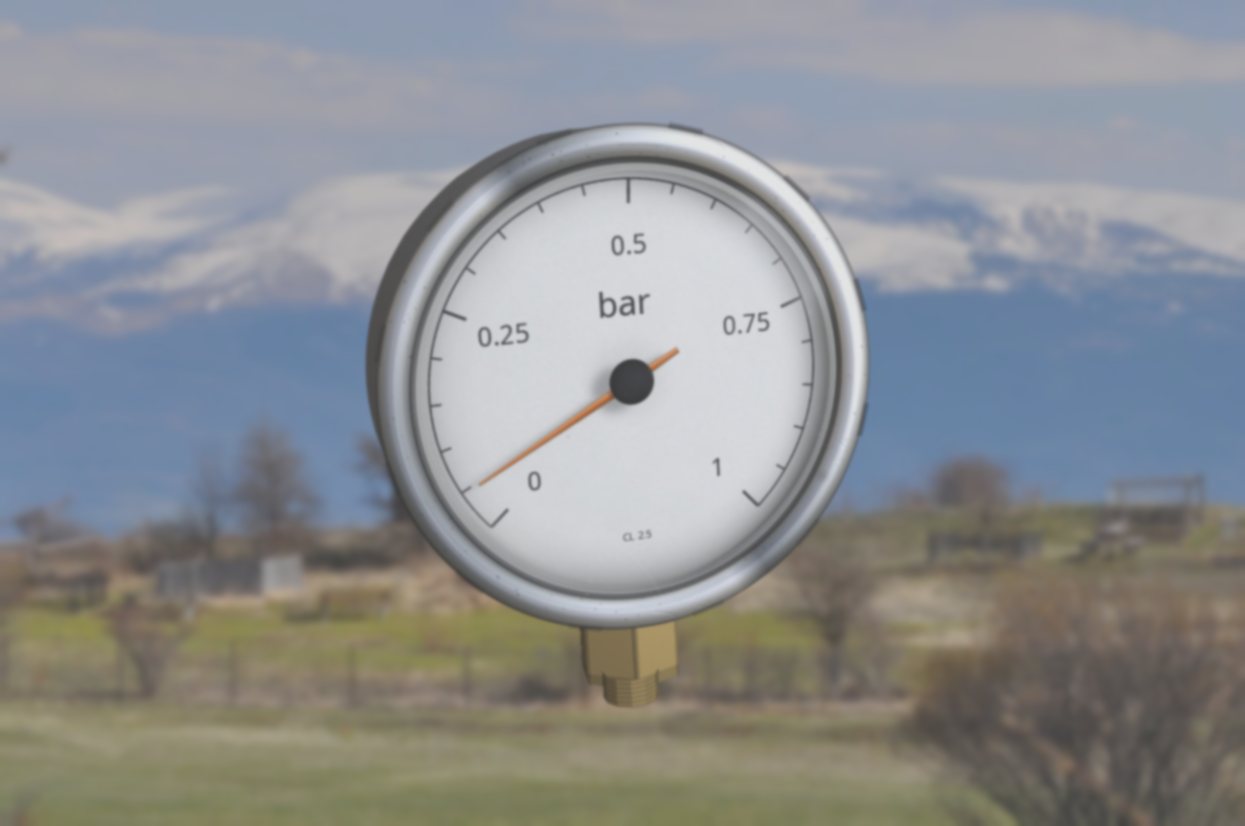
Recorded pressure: 0.05 bar
